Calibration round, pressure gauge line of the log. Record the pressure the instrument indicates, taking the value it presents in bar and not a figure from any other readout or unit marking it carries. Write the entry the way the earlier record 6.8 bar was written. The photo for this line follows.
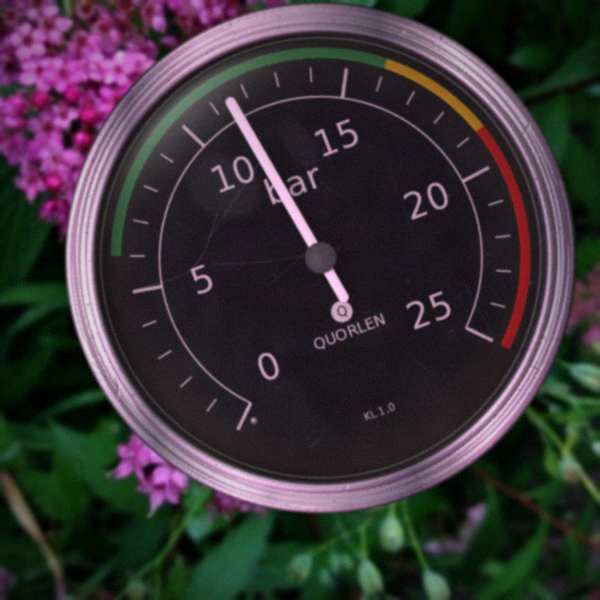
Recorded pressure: 11.5 bar
